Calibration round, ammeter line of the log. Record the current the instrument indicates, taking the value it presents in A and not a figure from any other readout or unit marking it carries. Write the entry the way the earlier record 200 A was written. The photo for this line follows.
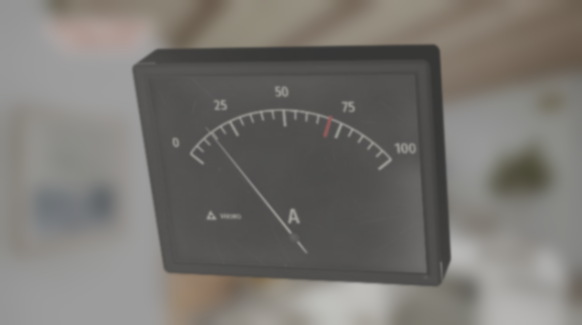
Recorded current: 15 A
